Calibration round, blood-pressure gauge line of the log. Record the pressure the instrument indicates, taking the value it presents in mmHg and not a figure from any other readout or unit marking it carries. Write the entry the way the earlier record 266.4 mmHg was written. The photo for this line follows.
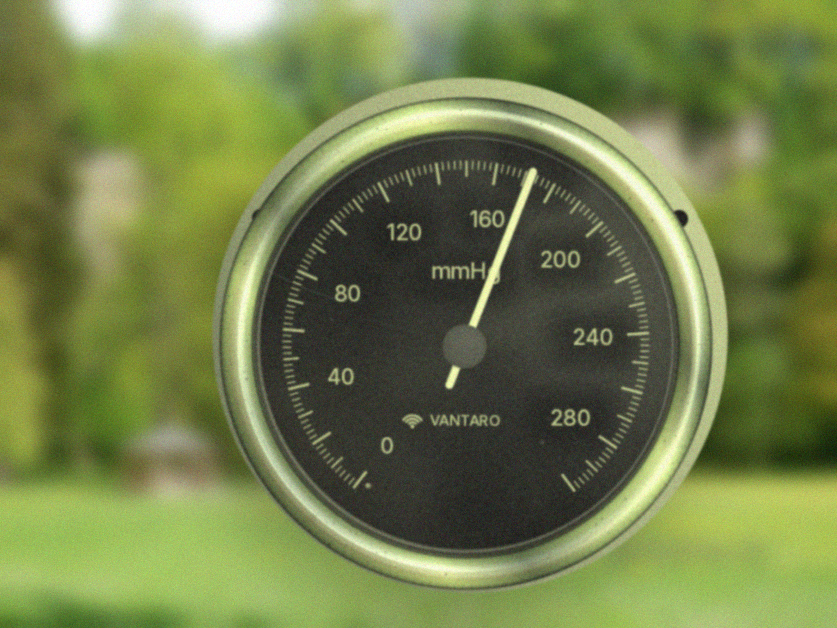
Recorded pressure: 172 mmHg
